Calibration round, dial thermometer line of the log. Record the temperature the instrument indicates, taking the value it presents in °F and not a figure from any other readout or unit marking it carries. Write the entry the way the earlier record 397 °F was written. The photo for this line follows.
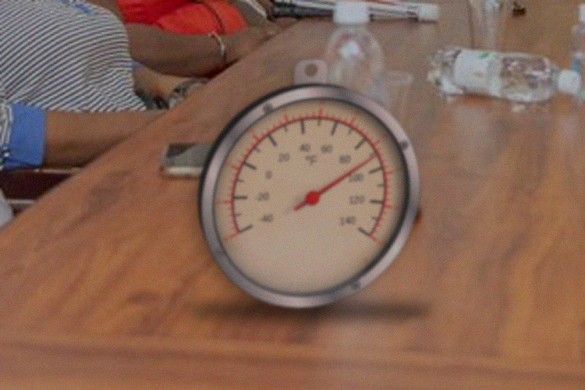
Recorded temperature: 90 °F
